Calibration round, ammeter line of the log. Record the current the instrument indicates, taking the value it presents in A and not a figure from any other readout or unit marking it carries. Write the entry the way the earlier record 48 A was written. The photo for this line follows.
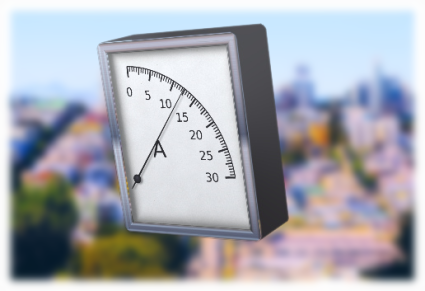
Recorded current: 12.5 A
